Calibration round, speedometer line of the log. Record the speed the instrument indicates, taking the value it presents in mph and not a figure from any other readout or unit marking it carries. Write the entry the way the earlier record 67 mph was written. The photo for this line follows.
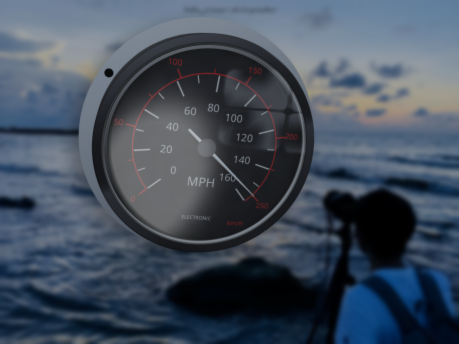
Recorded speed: 155 mph
